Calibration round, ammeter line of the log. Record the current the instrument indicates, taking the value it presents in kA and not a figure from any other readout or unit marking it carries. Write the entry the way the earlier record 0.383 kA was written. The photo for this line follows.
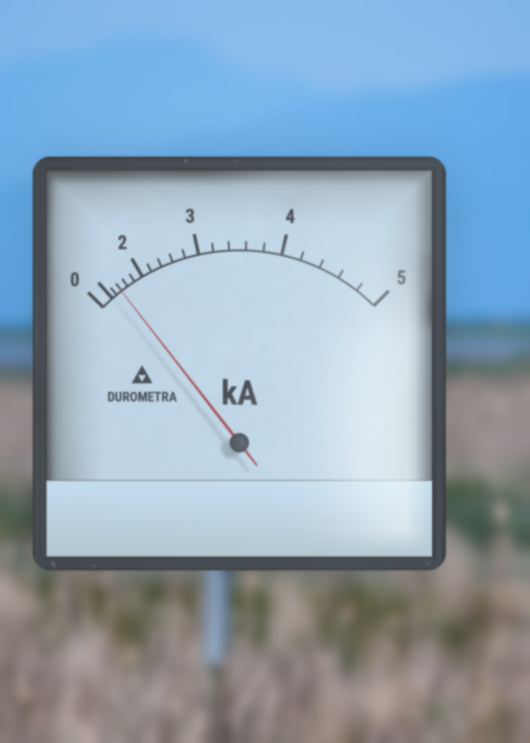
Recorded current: 1.4 kA
